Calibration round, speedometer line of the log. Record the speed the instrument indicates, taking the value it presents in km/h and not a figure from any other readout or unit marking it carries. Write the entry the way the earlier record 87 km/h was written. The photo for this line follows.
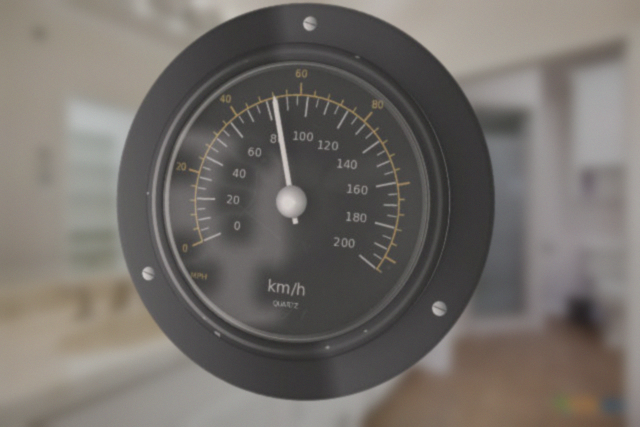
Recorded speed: 85 km/h
